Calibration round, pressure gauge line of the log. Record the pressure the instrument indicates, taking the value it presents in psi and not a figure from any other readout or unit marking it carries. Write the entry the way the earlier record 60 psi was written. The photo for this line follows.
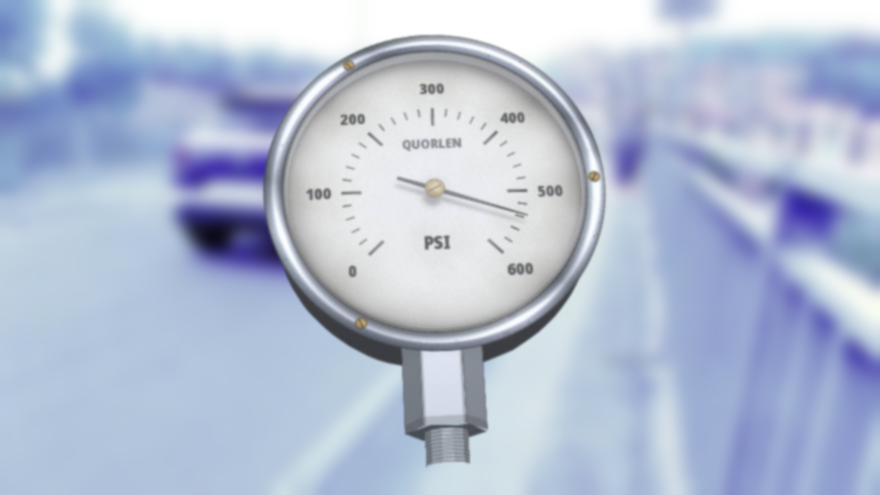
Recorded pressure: 540 psi
